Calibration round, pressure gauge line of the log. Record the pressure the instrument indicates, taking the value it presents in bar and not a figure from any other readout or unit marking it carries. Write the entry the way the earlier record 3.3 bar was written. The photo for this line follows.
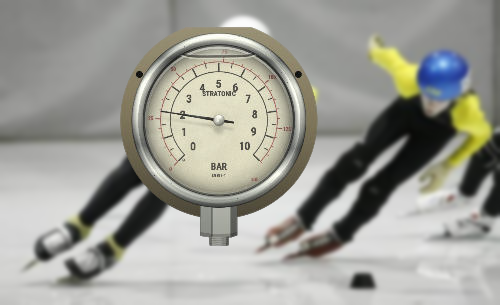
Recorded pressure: 2 bar
